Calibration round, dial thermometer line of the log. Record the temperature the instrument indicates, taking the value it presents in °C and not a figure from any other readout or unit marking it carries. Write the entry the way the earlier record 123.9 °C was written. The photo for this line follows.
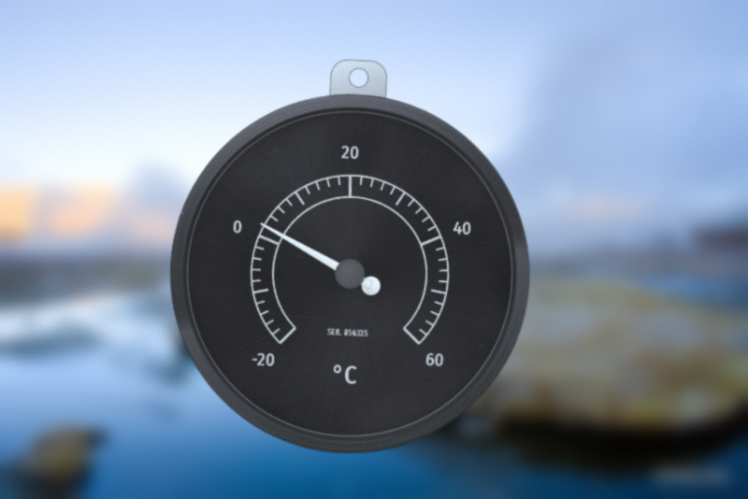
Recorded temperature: 2 °C
